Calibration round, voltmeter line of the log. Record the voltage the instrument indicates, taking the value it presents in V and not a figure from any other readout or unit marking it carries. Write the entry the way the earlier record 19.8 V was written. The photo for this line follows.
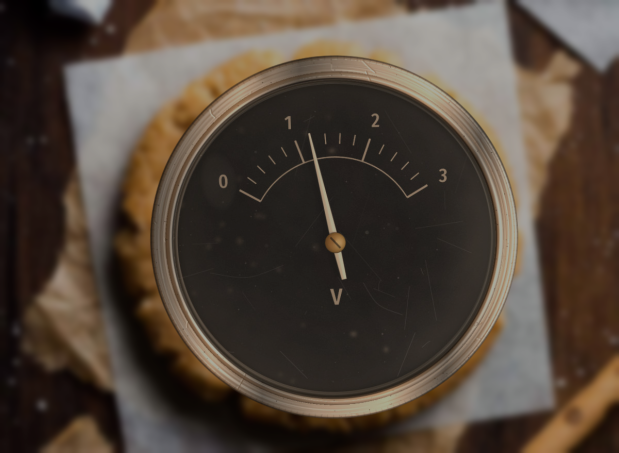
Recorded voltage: 1.2 V
